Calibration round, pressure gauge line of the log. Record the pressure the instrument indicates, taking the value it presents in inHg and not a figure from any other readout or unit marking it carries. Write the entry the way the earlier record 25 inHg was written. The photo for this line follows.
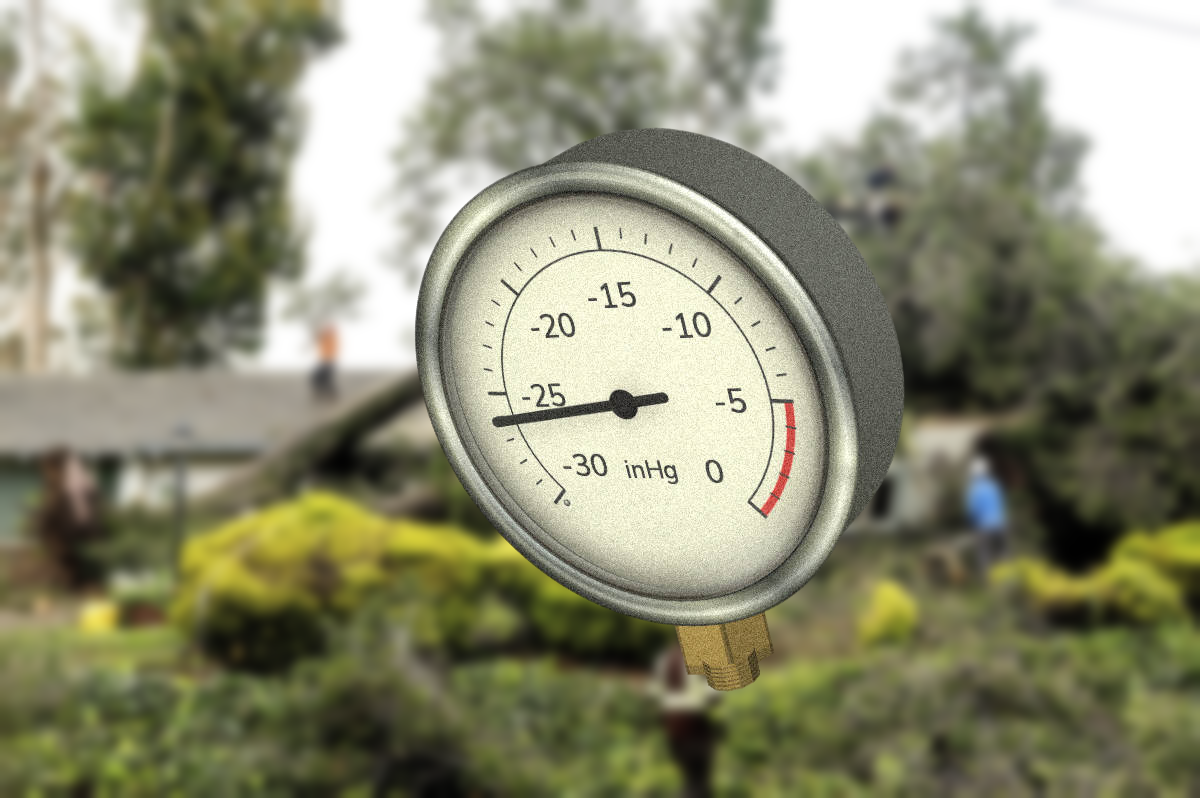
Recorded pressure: -26 inHg
